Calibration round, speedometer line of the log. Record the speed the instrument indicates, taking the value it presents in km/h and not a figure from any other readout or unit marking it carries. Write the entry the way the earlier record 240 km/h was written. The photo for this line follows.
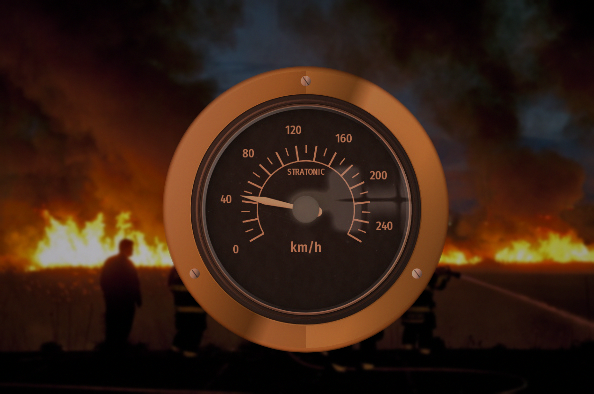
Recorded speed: 45 km/h
